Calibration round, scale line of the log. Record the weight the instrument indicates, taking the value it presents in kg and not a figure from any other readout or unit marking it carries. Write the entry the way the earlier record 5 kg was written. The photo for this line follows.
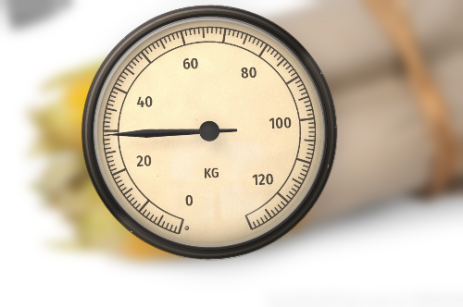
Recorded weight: 29 kg
